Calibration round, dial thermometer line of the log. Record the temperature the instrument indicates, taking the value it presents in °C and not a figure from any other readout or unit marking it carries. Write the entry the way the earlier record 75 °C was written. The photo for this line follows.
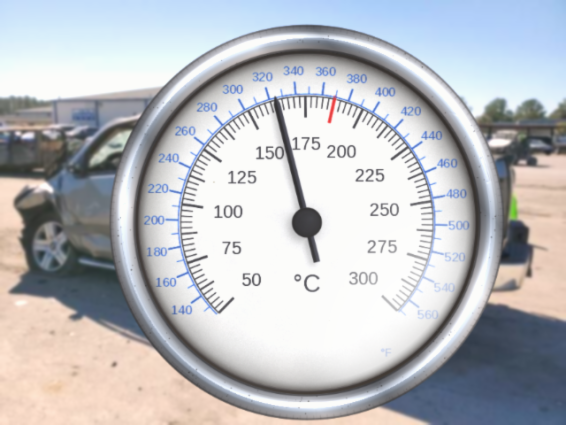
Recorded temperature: 162.5 °C
